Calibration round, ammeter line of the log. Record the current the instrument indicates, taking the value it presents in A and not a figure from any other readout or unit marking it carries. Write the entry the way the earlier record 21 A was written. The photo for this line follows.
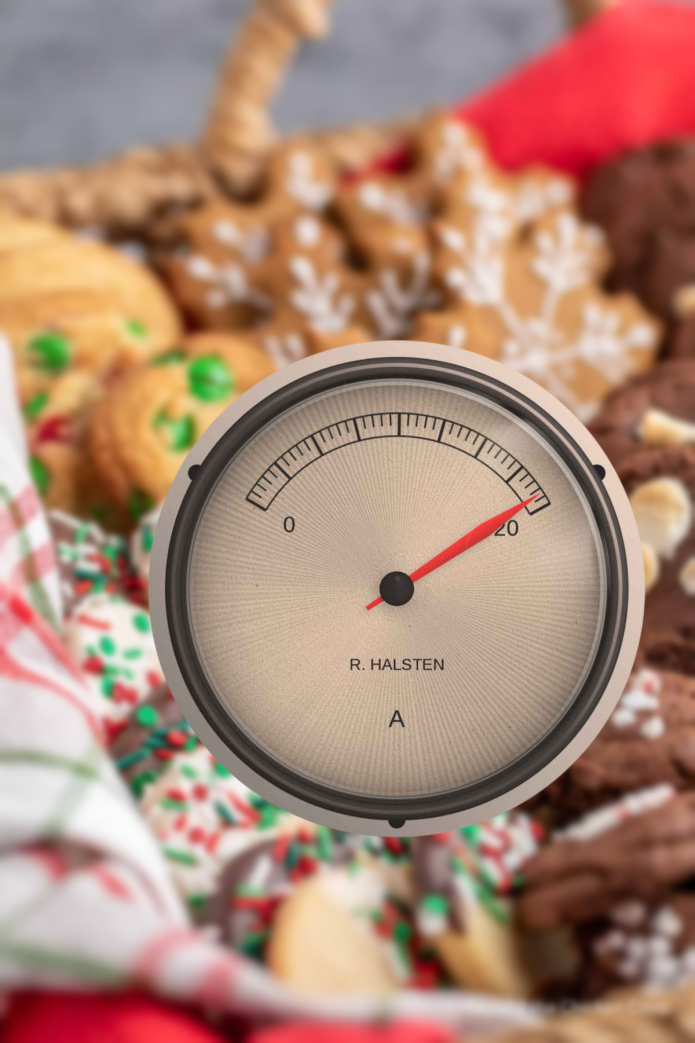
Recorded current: 19.25 A
